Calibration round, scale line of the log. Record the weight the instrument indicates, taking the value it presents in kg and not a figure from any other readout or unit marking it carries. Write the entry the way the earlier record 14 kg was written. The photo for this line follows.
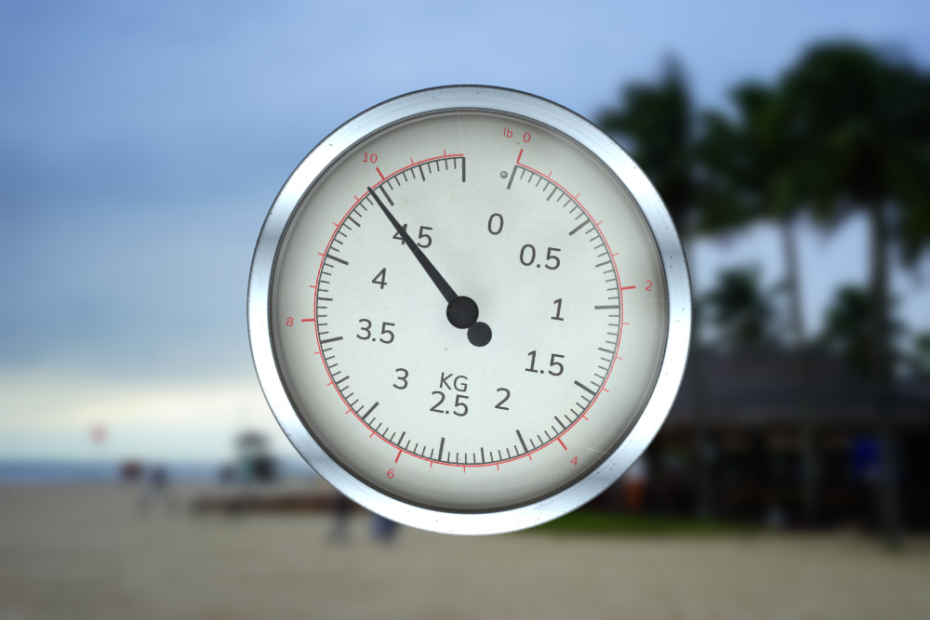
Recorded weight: 4.45 kg
